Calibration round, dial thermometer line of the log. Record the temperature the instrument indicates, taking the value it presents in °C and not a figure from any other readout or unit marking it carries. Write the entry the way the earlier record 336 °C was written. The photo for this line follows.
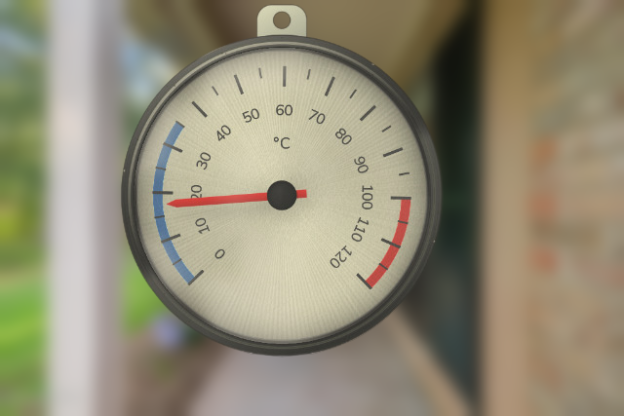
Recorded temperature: 17.5 °C
